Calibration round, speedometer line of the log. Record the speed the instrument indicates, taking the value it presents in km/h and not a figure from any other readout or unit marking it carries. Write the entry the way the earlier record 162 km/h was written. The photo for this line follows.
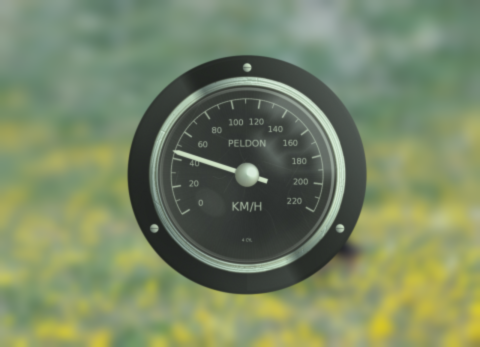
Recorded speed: 45 km/h
